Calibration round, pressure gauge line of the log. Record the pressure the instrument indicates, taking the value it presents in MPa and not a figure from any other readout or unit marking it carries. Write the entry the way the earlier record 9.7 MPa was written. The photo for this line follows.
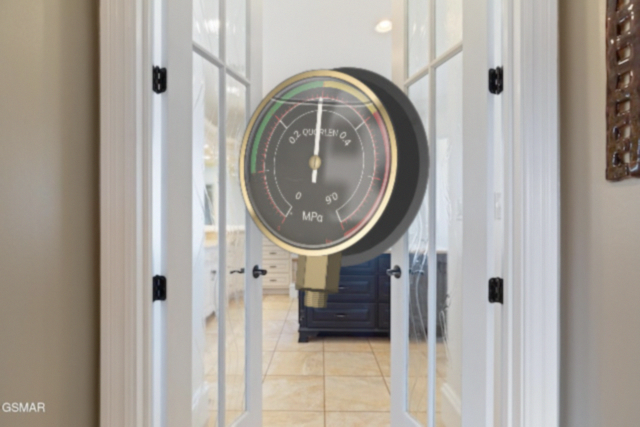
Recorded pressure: 0.3 MPa
